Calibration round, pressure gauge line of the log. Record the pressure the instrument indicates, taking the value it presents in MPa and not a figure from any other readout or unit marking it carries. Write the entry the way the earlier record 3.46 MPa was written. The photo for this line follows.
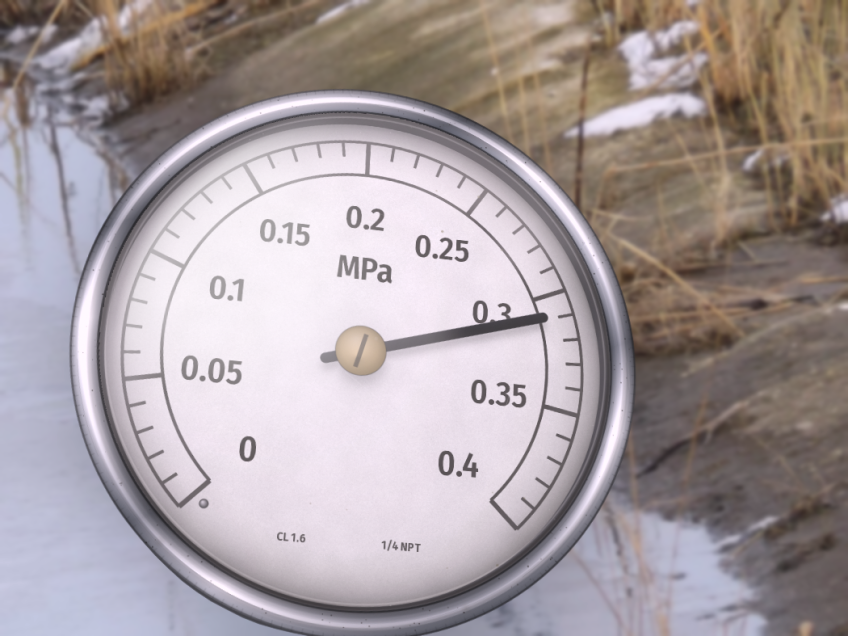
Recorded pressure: 0.31 MPa
